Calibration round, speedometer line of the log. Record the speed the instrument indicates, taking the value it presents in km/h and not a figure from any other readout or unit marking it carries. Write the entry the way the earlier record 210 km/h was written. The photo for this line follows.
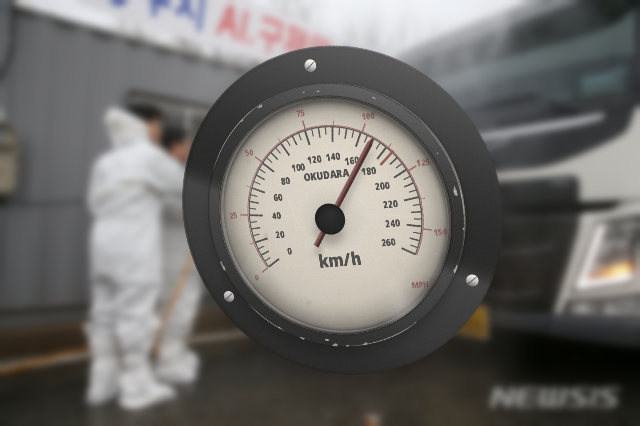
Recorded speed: 170 km/h
